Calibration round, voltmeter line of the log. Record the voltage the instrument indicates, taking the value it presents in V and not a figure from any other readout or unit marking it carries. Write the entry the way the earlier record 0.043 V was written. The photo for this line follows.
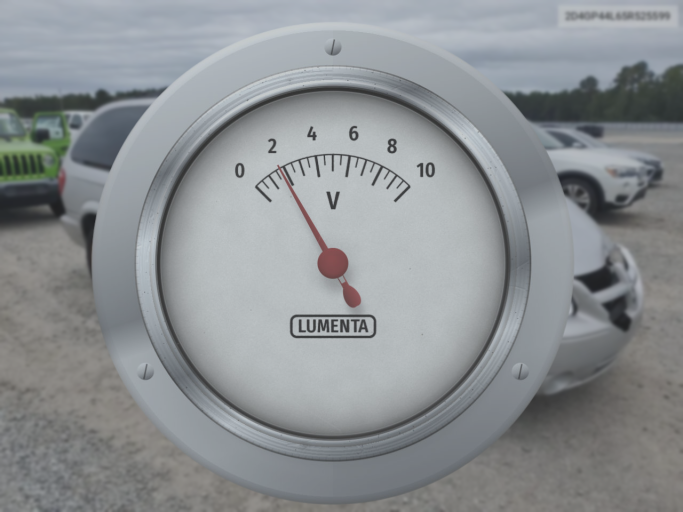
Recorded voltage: 1.75 V
